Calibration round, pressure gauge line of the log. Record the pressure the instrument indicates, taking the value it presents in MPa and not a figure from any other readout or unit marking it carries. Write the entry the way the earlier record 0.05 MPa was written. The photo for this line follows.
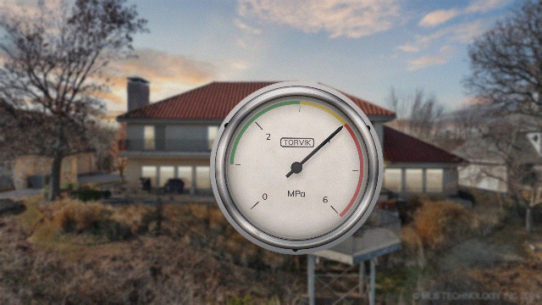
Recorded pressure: 4 MPa
